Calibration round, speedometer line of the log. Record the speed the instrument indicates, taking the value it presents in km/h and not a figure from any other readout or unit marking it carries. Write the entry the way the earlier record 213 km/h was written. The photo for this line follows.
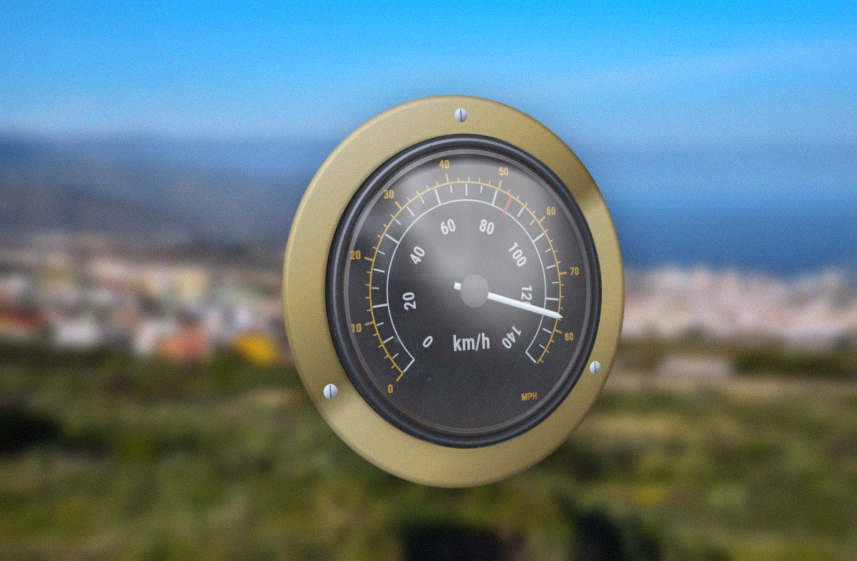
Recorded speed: 125 km/h
